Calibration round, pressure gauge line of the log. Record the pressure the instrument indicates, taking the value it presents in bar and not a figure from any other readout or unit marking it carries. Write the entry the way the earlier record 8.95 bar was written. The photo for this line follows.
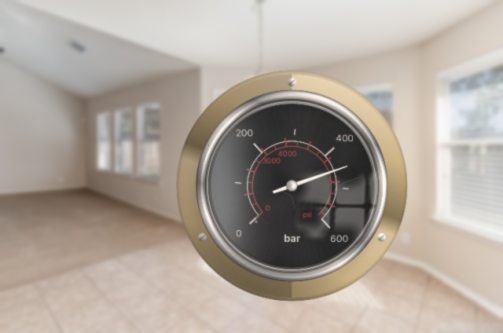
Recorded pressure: 450 bar
